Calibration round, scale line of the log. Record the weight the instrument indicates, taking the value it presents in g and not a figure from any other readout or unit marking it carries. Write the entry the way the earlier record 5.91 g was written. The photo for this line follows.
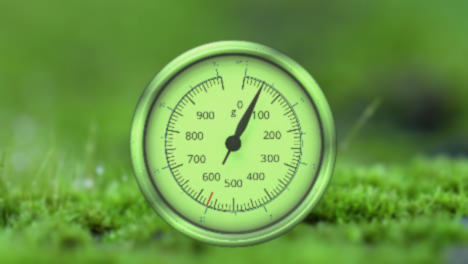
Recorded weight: 50 g
